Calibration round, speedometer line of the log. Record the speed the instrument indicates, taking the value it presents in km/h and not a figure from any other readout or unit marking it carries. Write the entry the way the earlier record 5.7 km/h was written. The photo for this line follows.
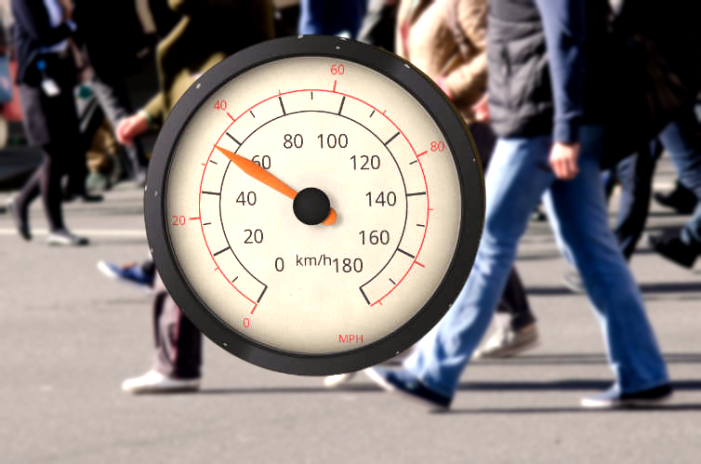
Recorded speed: 55 km/h
